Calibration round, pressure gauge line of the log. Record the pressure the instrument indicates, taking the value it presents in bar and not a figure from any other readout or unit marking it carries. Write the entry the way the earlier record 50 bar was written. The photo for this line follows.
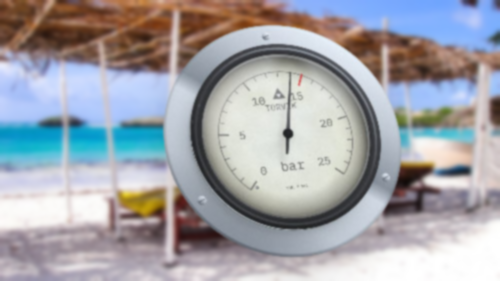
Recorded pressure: 14 bar
